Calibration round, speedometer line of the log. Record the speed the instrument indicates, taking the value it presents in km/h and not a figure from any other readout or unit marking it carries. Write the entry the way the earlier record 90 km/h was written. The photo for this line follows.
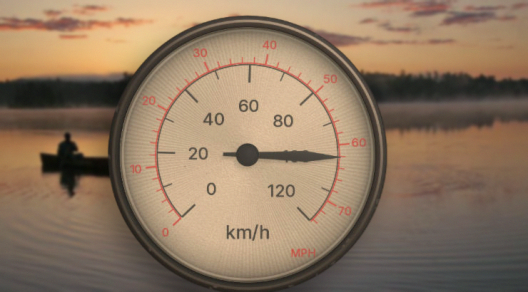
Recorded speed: 100 km/h
